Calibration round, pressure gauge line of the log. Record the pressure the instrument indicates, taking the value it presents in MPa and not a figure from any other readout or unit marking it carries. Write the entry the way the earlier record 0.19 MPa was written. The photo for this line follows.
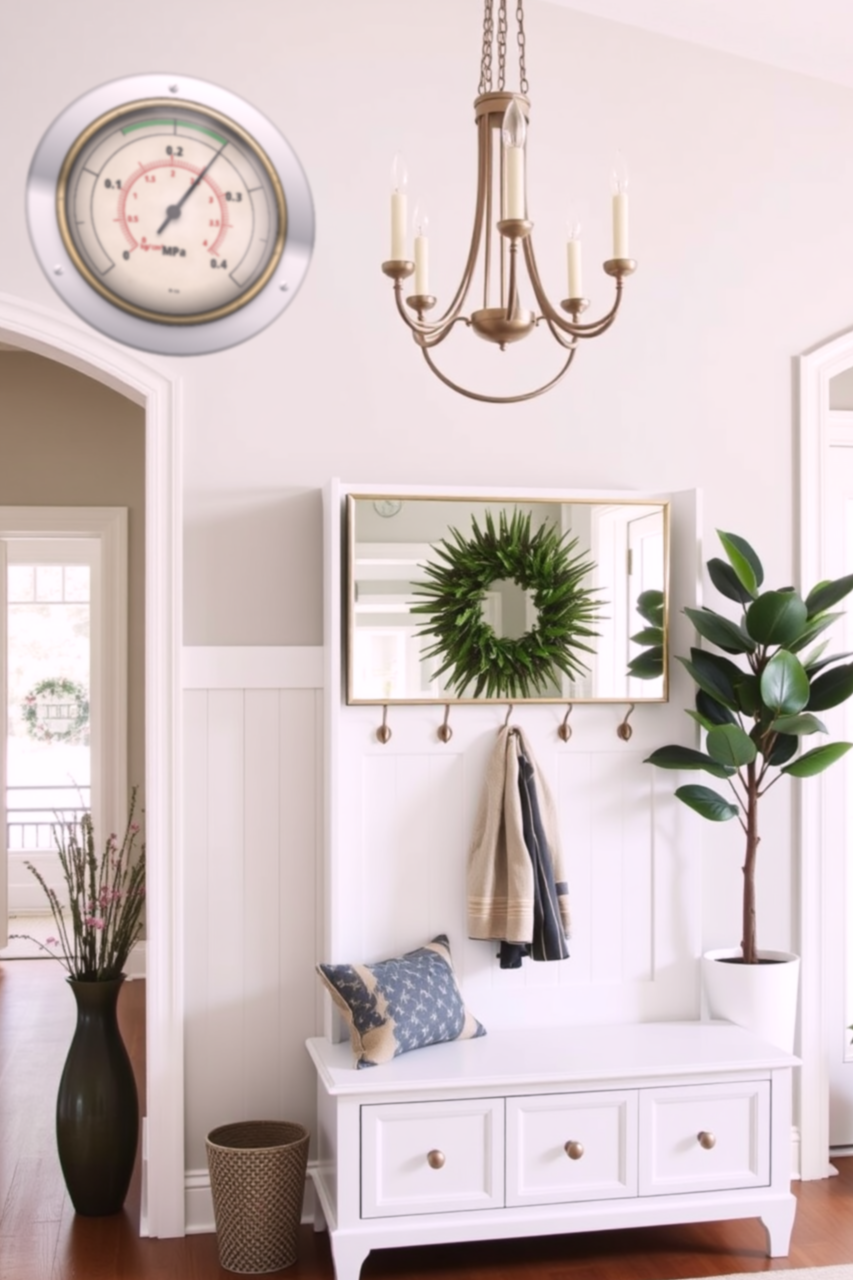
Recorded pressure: 0.25 MPa
